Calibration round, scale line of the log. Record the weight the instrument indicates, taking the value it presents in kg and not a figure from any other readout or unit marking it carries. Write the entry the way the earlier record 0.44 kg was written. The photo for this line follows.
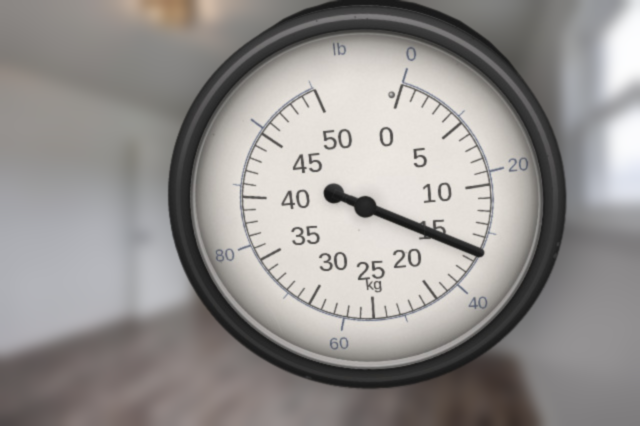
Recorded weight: 15 kg
